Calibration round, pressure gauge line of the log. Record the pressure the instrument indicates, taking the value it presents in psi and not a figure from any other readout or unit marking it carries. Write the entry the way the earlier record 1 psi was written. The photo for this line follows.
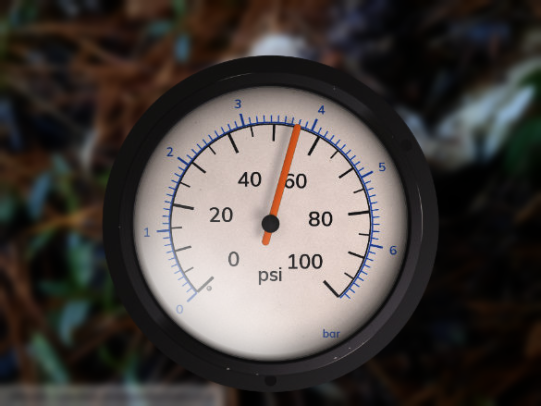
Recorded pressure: 55 psi
